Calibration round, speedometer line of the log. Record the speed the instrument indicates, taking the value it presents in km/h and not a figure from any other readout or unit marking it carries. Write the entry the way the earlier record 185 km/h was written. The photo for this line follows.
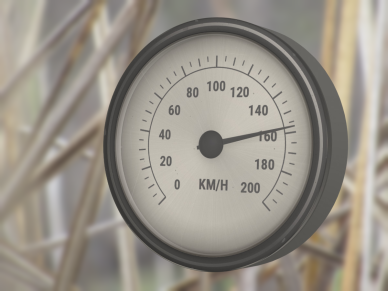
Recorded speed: 157.5 km/h
